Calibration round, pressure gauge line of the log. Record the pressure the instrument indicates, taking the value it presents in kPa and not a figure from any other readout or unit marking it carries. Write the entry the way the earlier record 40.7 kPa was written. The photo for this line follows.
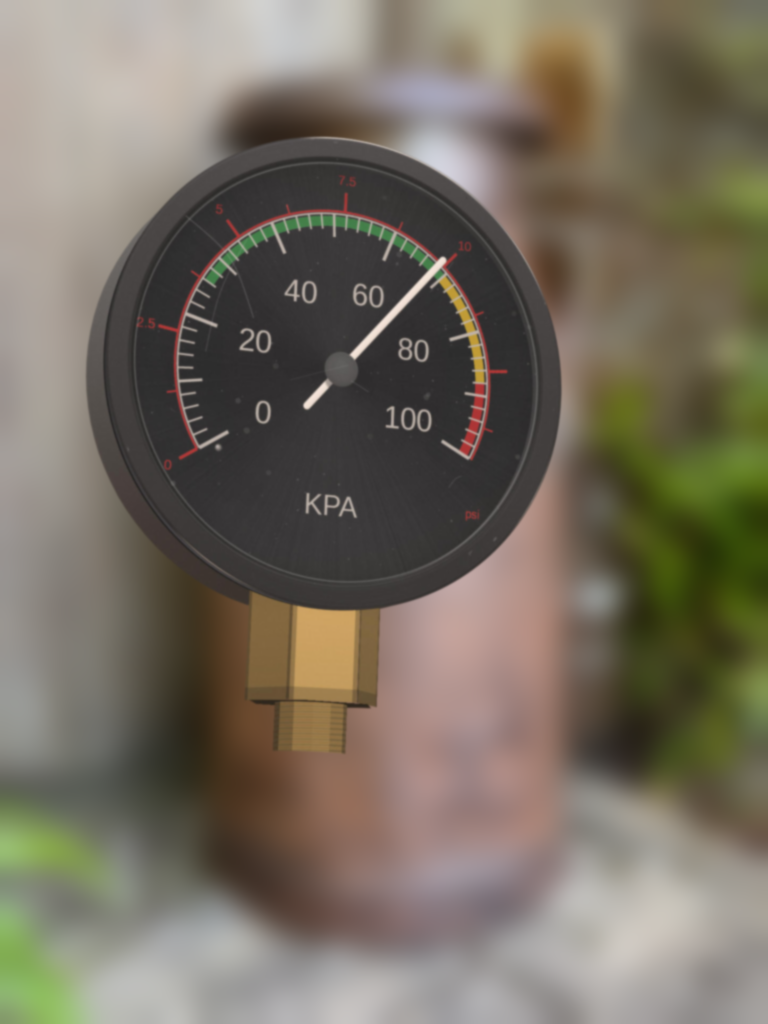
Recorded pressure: 68 kPa
